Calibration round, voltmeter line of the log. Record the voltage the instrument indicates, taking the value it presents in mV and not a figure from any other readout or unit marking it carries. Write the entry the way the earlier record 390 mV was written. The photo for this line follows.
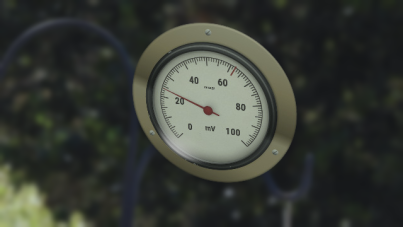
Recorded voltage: 25 mV
